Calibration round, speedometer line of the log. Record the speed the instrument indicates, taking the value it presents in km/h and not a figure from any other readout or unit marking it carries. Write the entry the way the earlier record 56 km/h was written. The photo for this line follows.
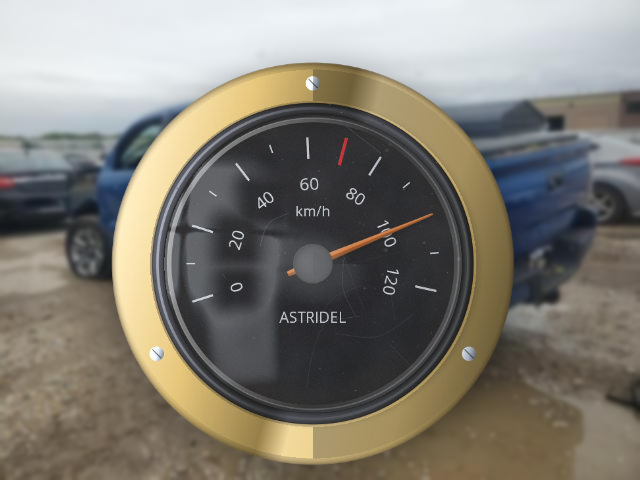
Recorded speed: 100 km/h
